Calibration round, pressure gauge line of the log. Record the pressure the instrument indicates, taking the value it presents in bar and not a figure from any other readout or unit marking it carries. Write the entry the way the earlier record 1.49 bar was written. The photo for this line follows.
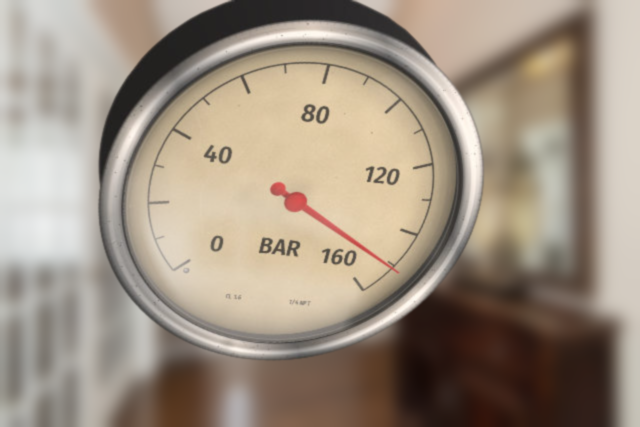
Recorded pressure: 150 bar
